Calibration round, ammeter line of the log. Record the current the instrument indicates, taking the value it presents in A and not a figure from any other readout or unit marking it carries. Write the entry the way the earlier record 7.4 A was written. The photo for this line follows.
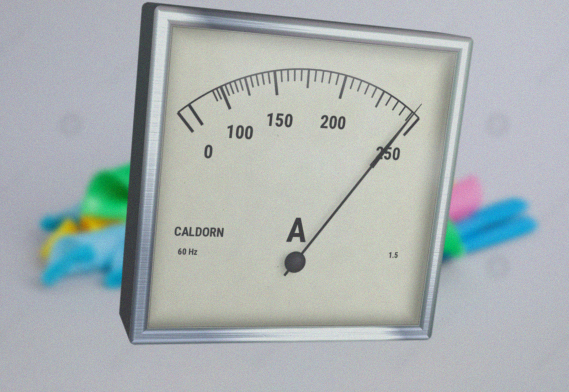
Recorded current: 245 A
